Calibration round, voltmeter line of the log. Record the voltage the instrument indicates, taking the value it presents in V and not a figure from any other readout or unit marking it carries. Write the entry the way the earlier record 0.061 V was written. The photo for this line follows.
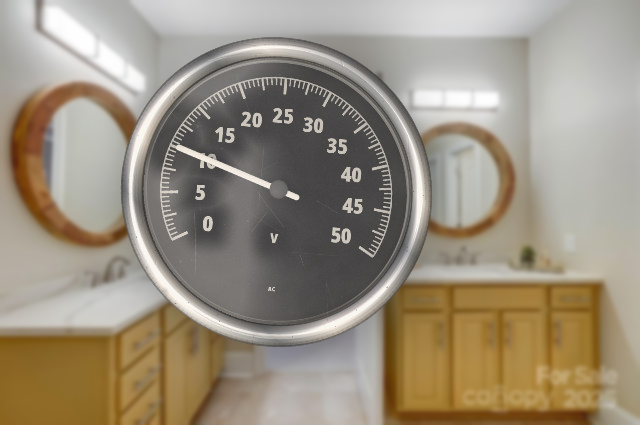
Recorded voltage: 10 V
